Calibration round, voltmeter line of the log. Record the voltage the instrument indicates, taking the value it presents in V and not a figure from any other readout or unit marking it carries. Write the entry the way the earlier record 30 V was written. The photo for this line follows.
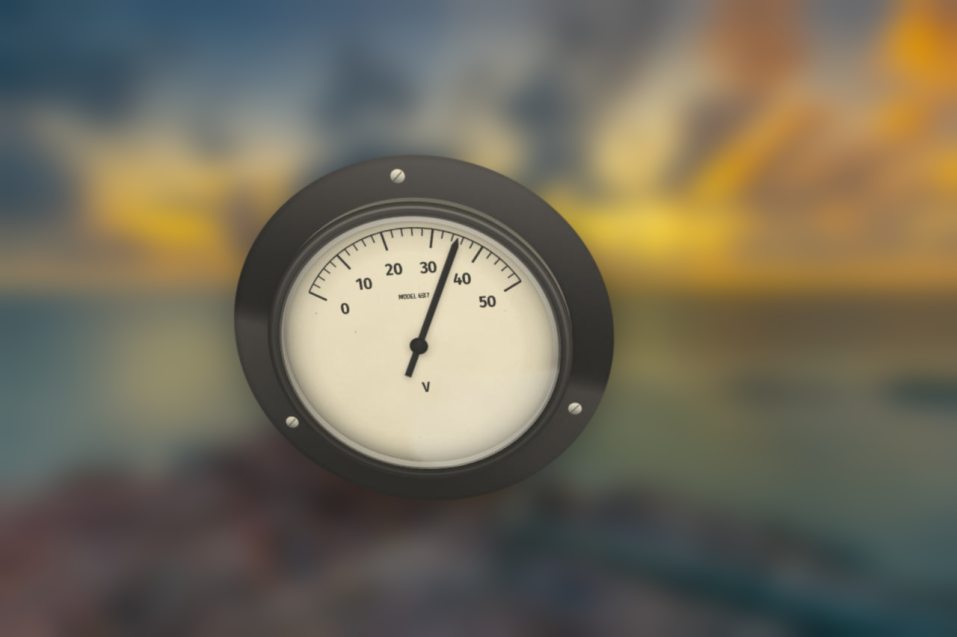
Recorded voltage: 35 V
